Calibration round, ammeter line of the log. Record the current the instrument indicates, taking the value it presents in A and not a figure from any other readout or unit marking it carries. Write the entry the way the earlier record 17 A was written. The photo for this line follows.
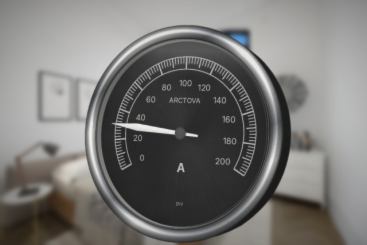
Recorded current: 30 A
